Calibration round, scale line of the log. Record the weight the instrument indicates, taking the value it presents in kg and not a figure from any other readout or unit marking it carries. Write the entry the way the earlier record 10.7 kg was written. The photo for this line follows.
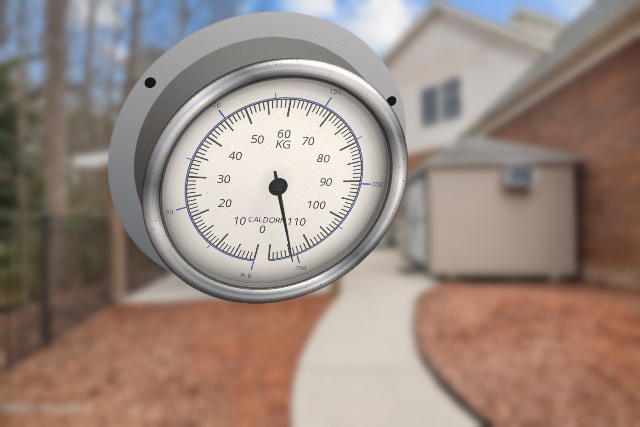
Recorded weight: 115 kg
